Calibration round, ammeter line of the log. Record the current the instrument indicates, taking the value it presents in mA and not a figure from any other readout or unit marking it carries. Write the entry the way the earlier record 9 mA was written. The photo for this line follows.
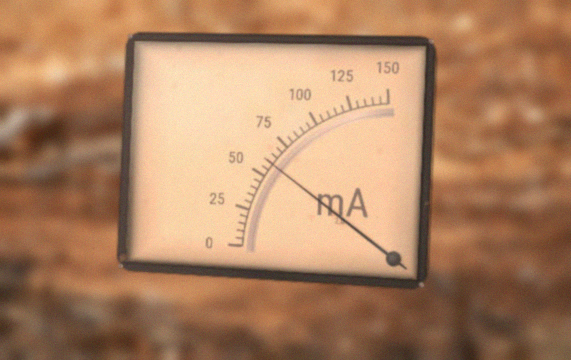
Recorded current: 60 mA
